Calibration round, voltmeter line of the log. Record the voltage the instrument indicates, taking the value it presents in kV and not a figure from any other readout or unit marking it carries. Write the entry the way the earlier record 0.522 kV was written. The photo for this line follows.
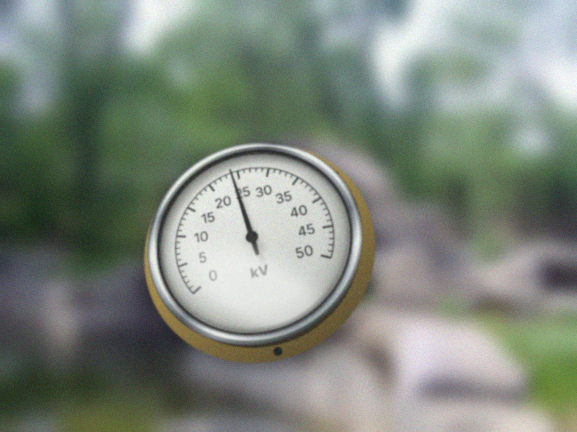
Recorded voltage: 24 kV
